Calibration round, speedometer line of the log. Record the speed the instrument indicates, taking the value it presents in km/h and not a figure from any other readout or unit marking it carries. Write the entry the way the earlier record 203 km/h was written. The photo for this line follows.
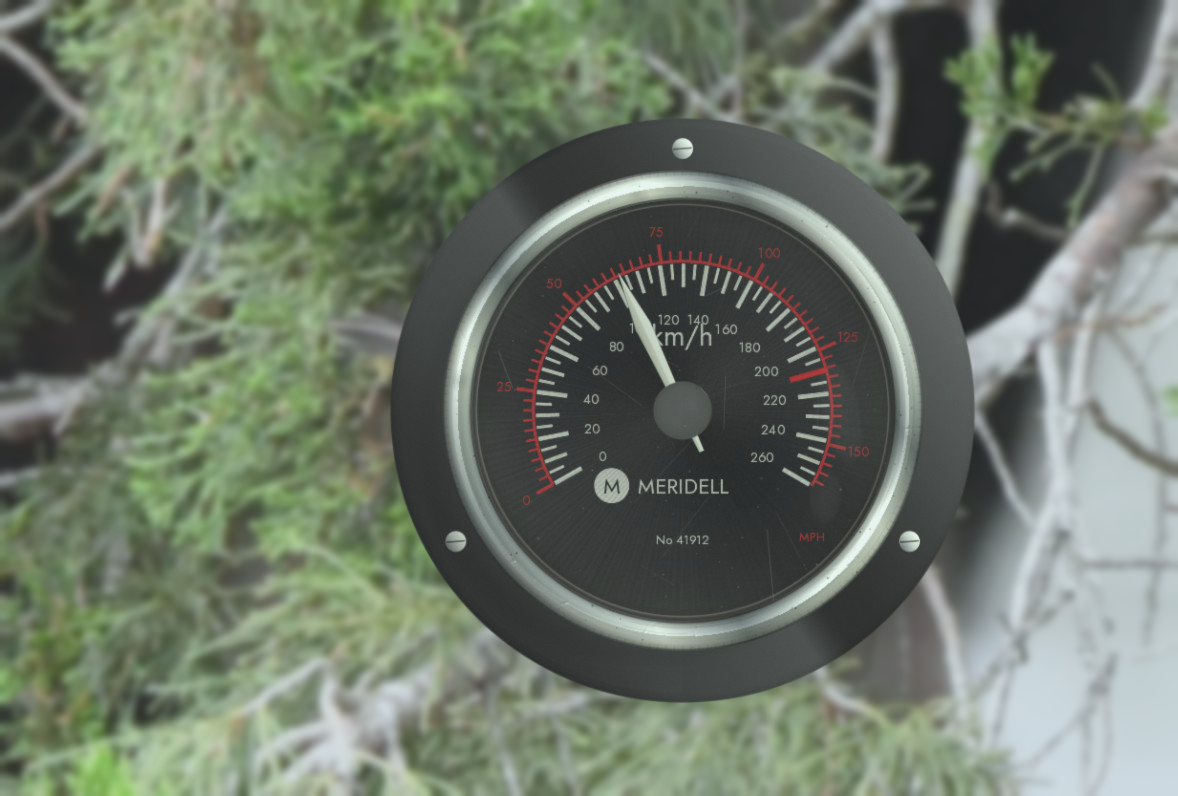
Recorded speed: 102.5 km/h
